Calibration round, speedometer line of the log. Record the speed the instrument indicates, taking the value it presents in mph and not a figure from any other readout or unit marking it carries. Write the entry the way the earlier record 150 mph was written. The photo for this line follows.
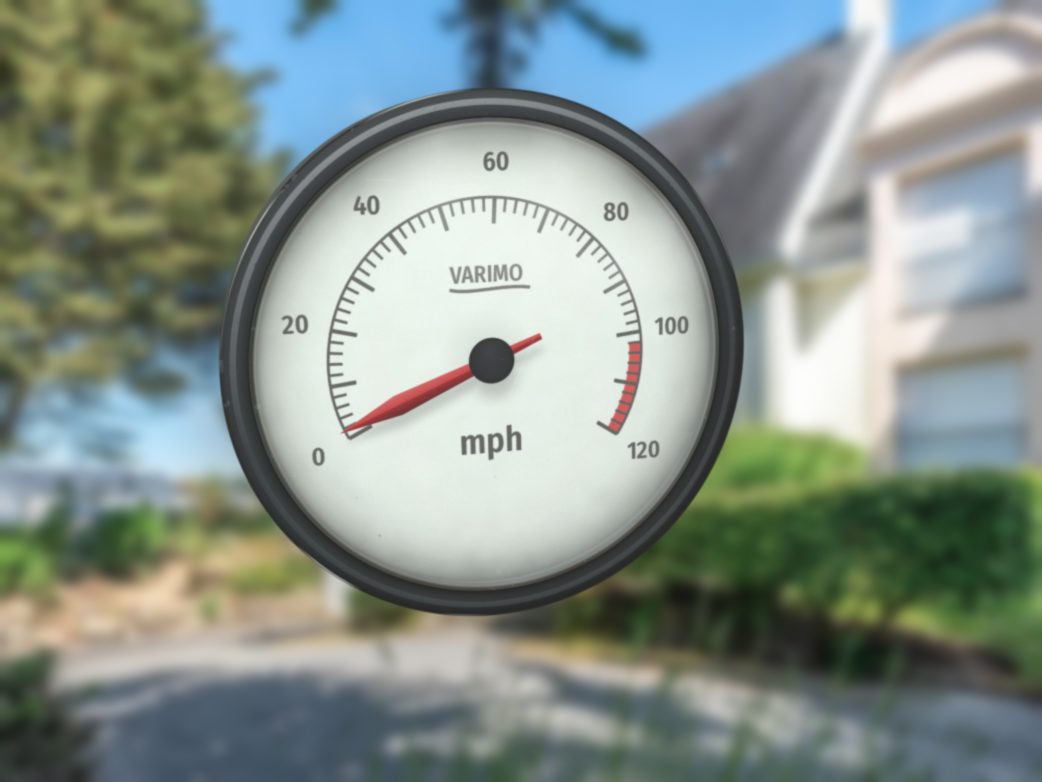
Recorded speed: 2 mph
